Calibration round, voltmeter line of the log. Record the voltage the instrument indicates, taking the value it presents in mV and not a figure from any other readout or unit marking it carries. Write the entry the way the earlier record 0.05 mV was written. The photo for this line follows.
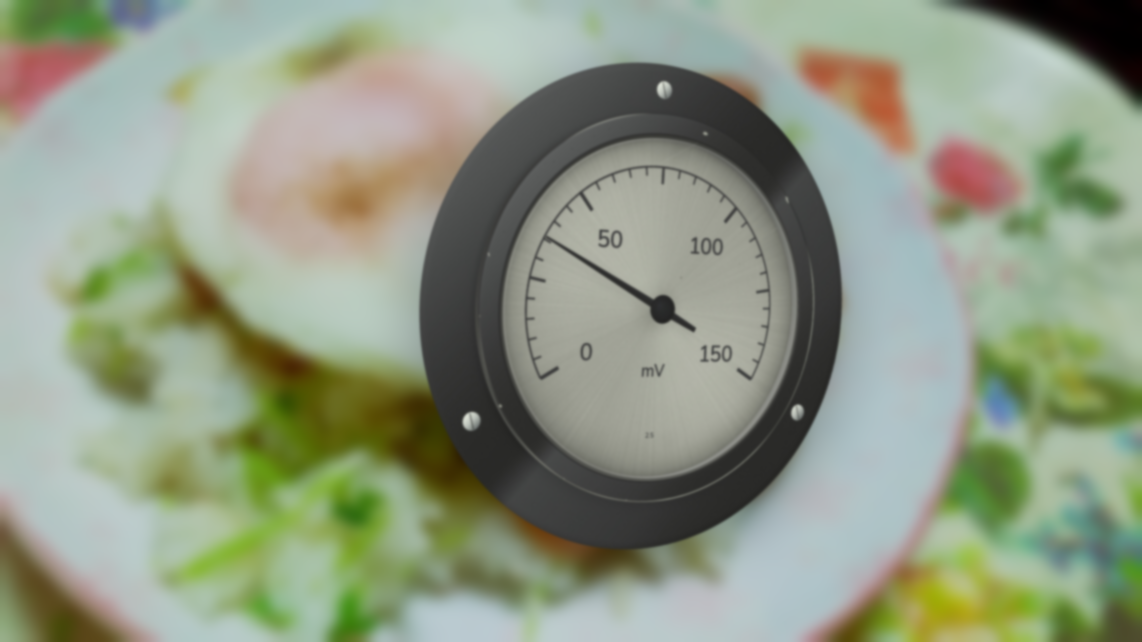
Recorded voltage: 35 mV
